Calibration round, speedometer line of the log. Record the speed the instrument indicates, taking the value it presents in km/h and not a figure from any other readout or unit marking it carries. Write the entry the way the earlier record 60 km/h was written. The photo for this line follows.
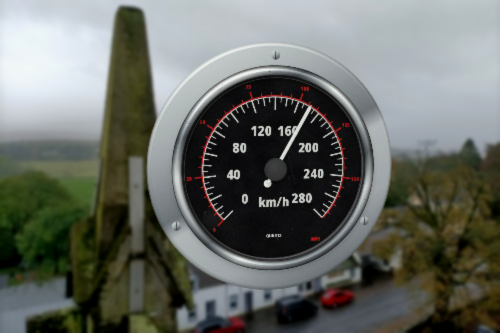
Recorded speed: 170 km/h
